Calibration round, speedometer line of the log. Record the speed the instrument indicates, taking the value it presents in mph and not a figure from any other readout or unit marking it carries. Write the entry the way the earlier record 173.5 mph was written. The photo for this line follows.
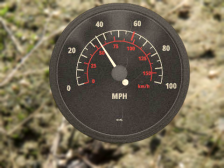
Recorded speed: 35 mph
